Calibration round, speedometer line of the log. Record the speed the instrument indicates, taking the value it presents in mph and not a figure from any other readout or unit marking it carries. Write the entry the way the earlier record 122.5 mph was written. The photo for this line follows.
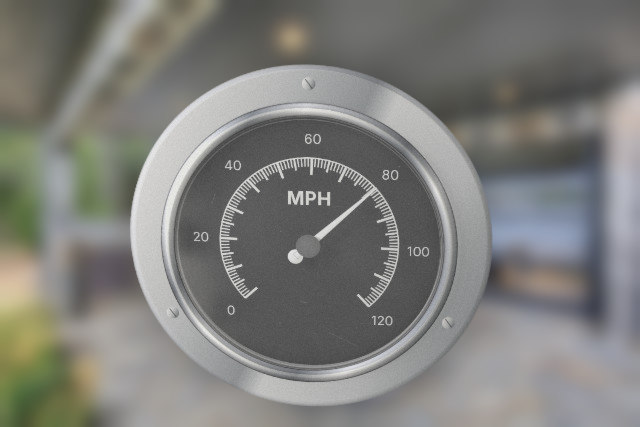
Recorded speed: 80 mph
